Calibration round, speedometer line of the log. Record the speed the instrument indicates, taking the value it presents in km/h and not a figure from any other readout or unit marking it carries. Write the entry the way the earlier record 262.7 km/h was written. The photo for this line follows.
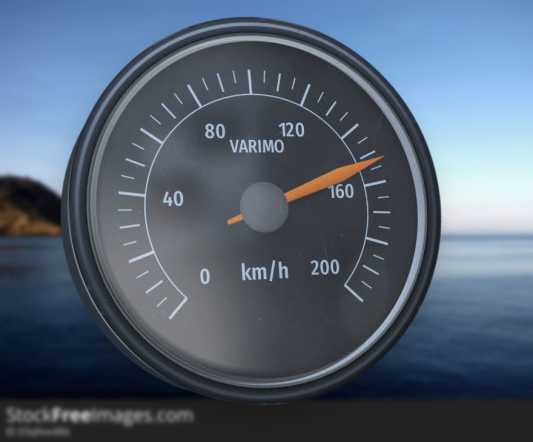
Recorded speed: 152.5 km/h
